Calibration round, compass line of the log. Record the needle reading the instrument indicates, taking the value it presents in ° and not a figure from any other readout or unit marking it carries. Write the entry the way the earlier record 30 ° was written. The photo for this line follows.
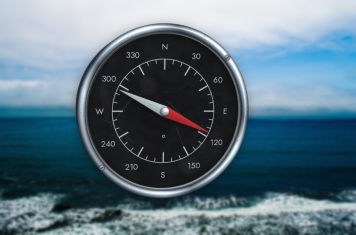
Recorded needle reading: 115 °
